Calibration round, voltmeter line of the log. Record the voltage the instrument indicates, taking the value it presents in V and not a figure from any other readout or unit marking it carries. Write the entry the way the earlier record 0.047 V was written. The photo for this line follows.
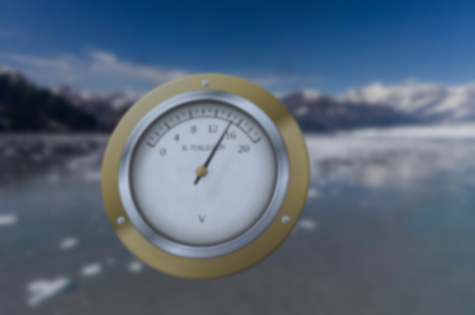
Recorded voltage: 15 V
